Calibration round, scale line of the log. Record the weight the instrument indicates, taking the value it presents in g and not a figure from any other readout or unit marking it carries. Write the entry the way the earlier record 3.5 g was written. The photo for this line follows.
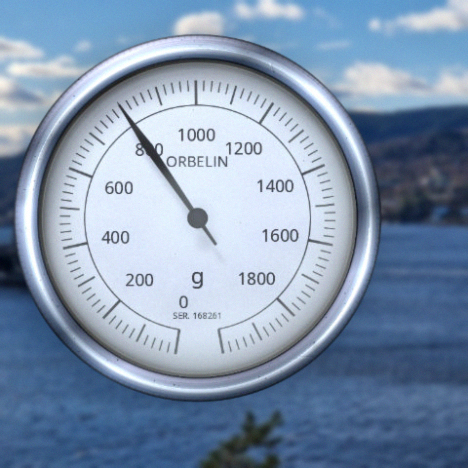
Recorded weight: 800 g
